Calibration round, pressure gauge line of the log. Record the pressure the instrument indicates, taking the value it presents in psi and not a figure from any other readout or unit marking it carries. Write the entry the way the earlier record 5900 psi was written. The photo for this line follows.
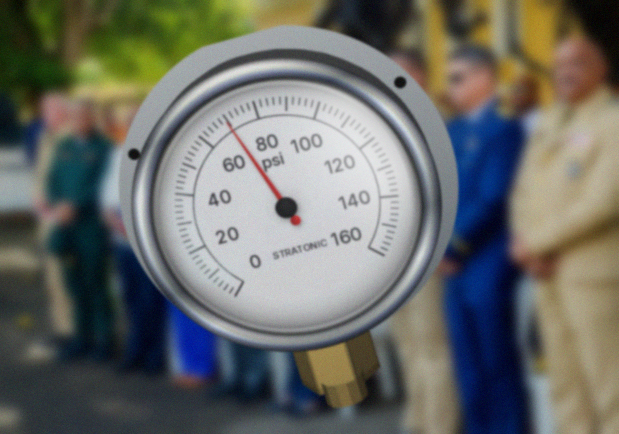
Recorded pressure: 70 psi
